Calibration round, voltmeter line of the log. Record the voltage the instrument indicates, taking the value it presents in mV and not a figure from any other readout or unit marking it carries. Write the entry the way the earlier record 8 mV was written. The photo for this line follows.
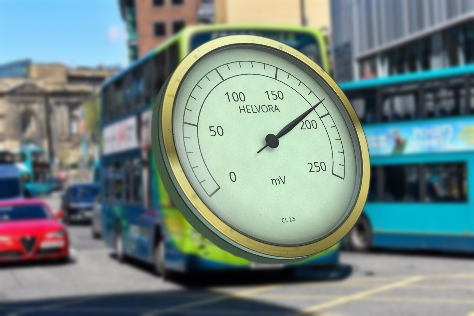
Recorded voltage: 190 mV
